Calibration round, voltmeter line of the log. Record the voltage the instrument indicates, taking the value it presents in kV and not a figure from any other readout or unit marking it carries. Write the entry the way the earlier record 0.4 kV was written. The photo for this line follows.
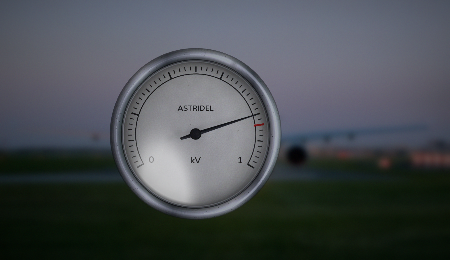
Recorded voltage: 0.8 kV
